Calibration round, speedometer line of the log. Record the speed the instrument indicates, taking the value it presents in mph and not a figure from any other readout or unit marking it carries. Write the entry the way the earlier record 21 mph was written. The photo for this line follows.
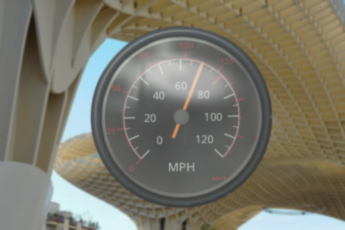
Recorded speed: 70 mph
